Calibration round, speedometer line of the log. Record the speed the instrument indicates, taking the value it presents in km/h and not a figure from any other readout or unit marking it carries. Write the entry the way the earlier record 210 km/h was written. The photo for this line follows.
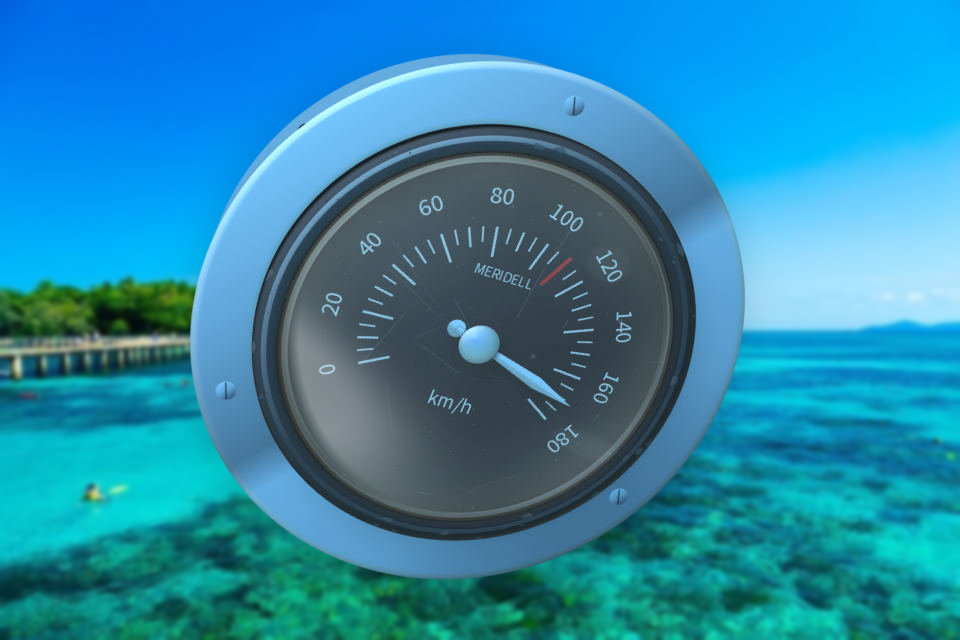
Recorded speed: 170 km/h
